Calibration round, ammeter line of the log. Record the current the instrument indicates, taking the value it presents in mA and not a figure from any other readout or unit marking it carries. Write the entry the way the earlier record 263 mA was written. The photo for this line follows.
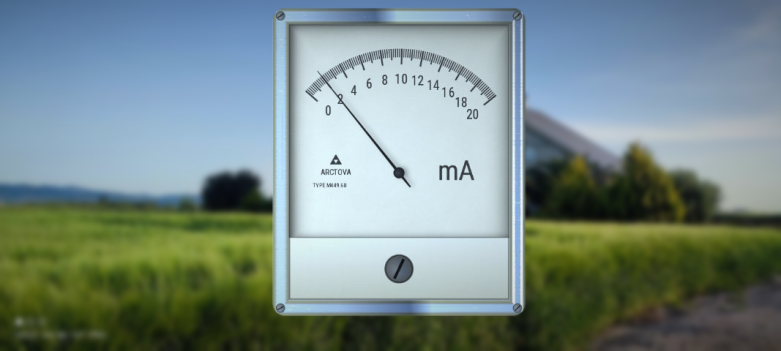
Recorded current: 2 mA
